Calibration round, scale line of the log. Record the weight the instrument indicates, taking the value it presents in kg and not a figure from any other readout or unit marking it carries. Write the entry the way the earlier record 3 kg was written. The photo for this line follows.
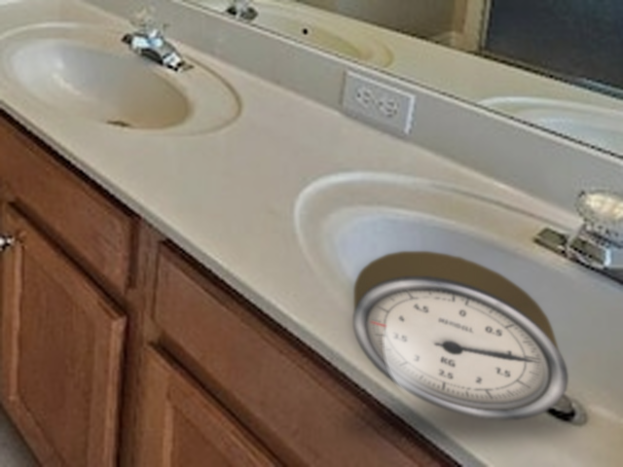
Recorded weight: 1 kg
